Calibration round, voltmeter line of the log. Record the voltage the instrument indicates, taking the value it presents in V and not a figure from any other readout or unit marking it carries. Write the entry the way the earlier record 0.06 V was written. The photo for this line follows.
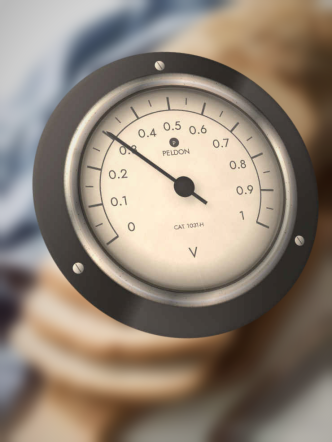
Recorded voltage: 0.3 V
